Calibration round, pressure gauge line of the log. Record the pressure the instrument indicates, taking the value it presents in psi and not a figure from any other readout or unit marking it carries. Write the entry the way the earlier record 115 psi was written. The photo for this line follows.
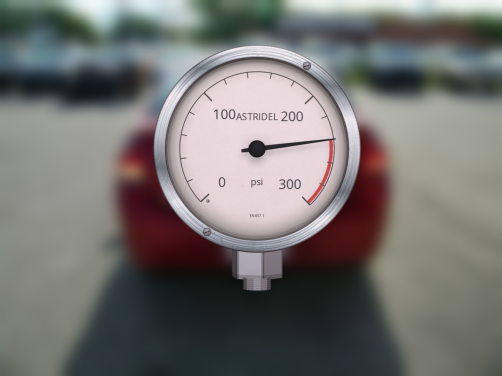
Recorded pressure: 240 psi
